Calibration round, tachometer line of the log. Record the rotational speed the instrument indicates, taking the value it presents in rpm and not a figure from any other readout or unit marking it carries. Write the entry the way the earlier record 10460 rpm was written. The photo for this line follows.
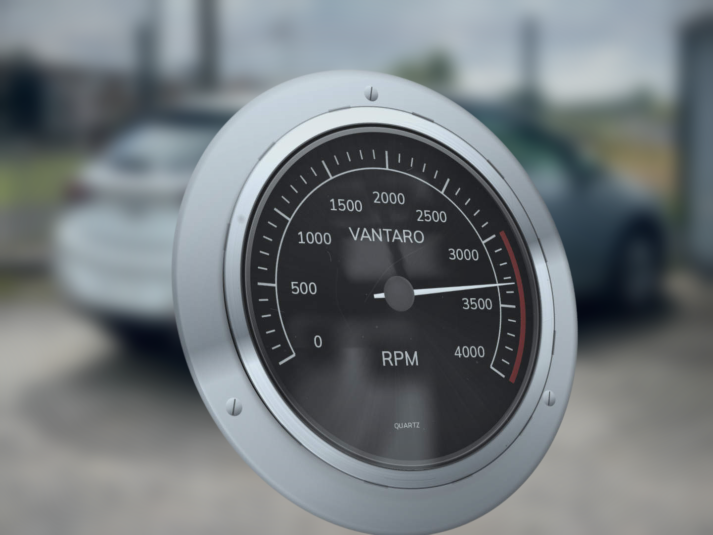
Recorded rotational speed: 3350 rpm
